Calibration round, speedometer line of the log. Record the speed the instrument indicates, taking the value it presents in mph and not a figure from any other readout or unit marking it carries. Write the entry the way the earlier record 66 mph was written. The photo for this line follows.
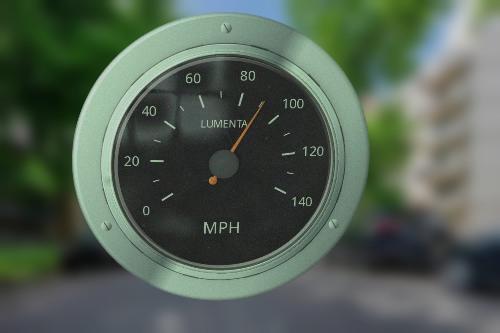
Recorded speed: 90 mph
